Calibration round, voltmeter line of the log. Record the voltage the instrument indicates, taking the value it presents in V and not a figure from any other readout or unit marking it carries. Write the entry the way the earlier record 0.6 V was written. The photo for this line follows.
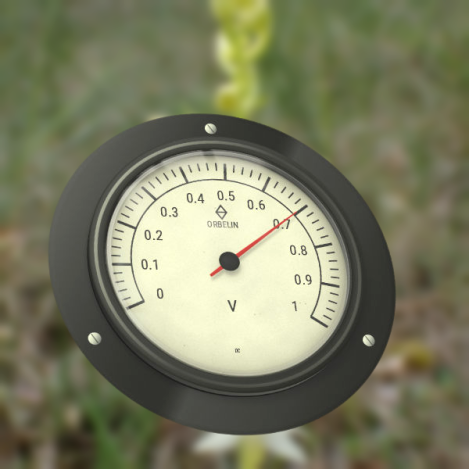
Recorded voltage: 0.7 V
